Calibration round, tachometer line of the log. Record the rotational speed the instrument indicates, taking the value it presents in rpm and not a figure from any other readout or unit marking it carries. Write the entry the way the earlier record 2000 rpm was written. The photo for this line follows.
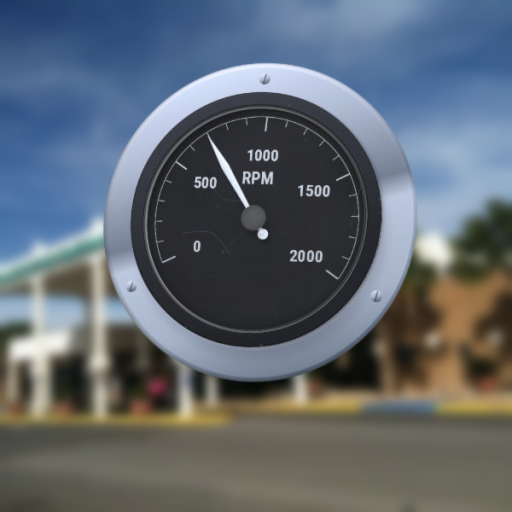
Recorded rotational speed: 700 rpm
